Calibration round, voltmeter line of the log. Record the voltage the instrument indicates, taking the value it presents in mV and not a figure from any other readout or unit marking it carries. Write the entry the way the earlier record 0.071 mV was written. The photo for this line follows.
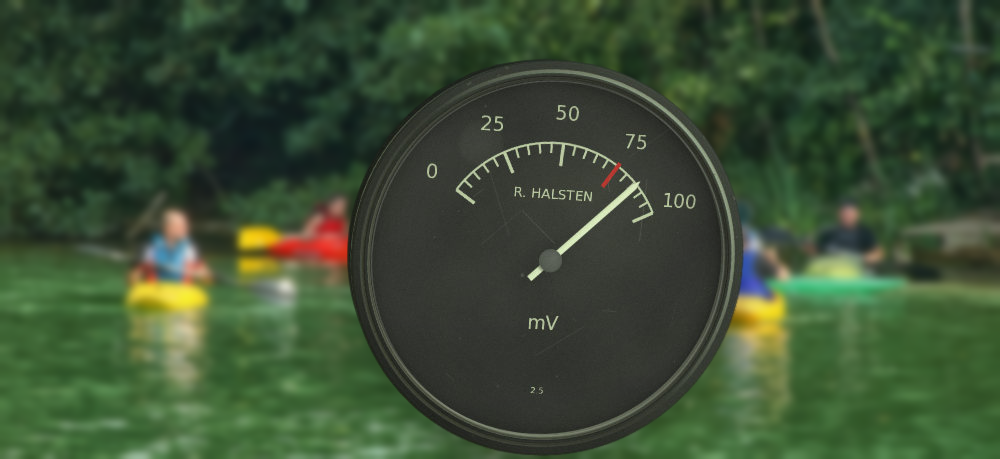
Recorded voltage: 85 mV
